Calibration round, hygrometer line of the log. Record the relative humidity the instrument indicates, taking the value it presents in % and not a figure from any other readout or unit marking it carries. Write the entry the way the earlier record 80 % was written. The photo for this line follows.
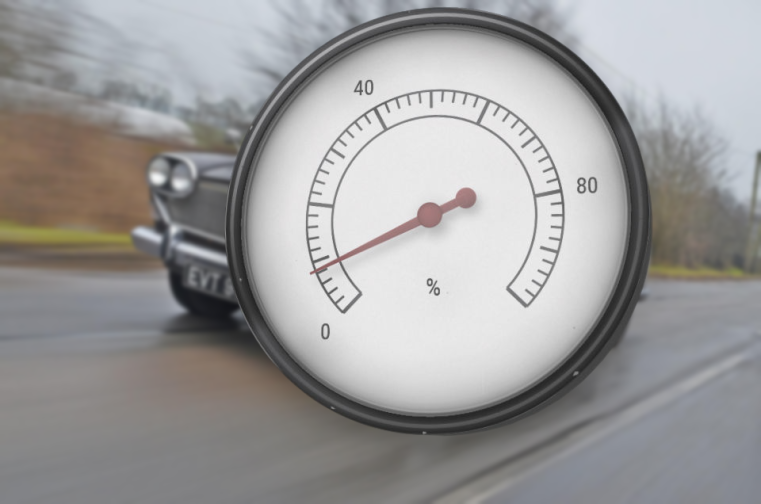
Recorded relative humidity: 8 %
